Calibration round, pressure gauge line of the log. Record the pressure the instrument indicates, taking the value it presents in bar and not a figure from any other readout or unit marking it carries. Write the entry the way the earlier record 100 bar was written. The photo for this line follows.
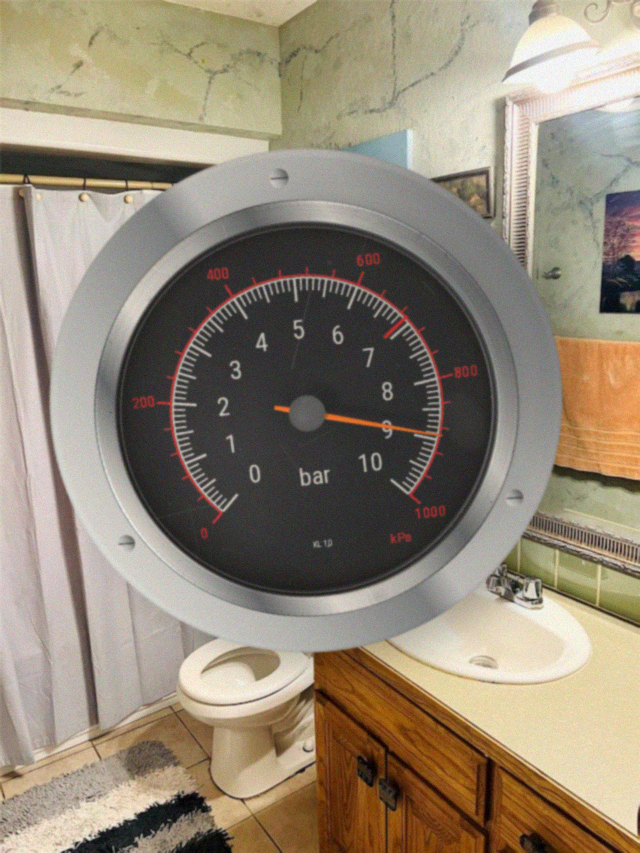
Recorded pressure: 8.9 bar
